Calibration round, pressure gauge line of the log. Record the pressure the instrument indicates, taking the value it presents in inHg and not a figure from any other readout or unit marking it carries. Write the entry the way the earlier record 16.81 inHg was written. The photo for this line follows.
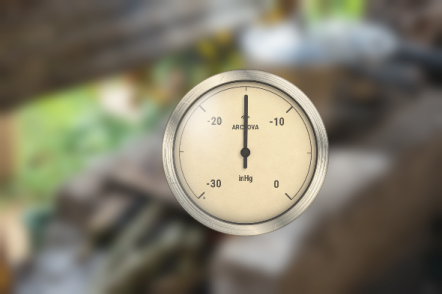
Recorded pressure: -15 inHg
